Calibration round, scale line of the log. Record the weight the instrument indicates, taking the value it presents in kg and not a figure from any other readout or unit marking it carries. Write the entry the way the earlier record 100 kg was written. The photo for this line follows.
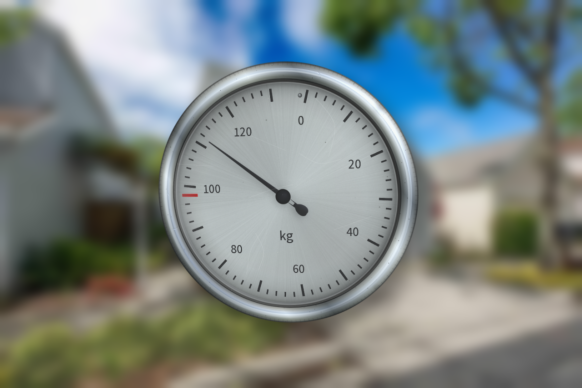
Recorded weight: 112 kg
